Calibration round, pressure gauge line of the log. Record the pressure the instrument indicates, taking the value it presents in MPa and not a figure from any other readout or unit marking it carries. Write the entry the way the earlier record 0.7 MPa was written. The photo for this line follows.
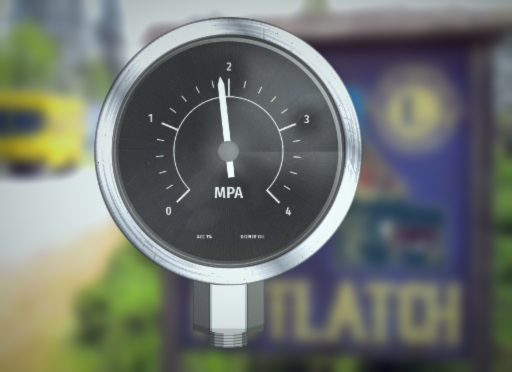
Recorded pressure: 1.9 MPa
